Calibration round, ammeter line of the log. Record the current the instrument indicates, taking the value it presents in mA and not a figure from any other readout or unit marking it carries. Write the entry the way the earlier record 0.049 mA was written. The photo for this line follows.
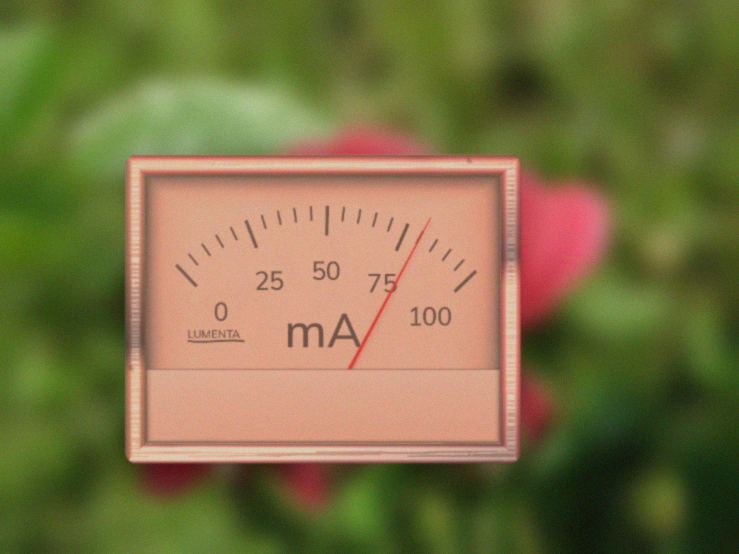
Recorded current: 80 mA
